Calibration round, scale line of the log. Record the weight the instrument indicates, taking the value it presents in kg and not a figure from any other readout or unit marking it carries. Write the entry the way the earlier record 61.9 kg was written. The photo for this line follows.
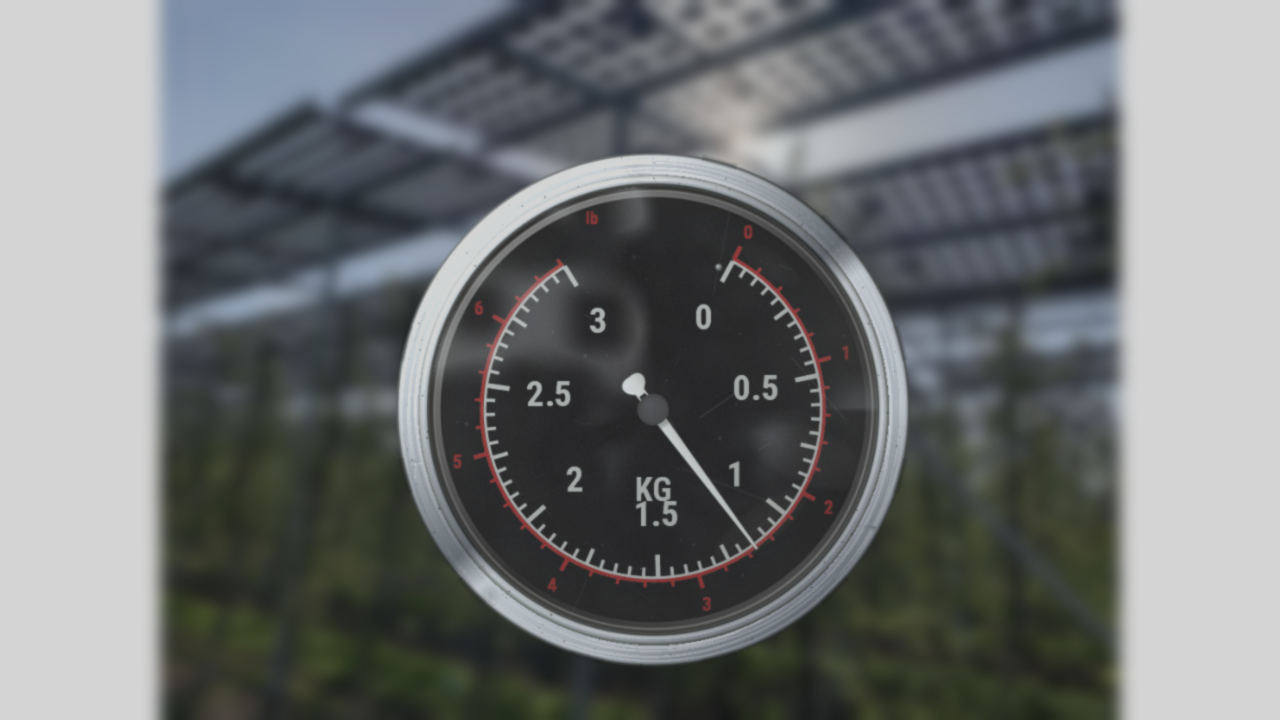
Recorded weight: 1.15 kg
